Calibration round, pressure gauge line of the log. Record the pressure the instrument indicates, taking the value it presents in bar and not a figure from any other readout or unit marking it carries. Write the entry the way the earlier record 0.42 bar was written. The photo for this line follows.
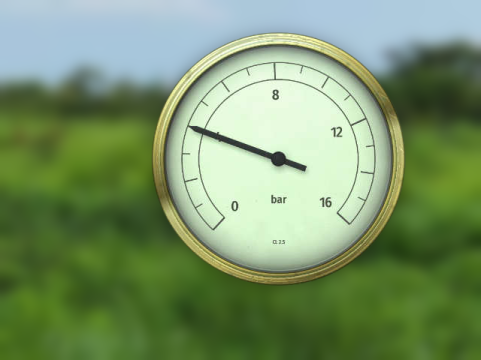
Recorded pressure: 4 bar
